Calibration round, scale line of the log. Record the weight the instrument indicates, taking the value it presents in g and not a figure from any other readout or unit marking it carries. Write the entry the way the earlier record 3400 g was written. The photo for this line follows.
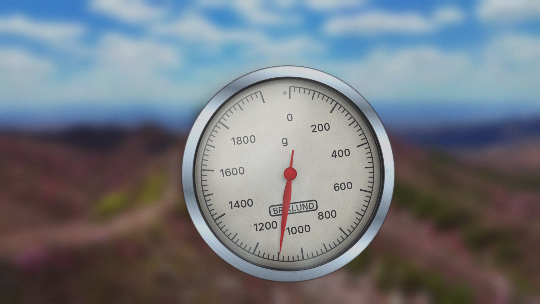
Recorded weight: 1100 g
